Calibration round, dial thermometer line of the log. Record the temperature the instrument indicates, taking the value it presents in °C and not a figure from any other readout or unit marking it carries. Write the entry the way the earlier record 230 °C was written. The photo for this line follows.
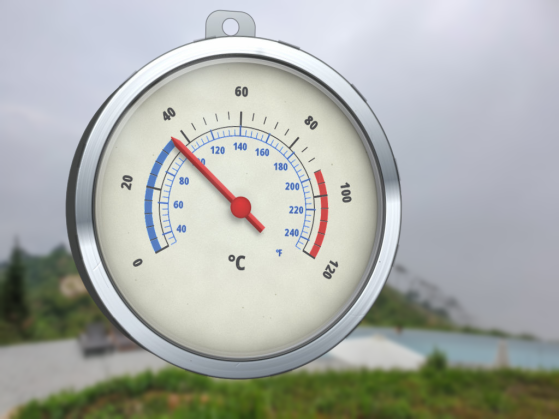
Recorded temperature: 36 °C
